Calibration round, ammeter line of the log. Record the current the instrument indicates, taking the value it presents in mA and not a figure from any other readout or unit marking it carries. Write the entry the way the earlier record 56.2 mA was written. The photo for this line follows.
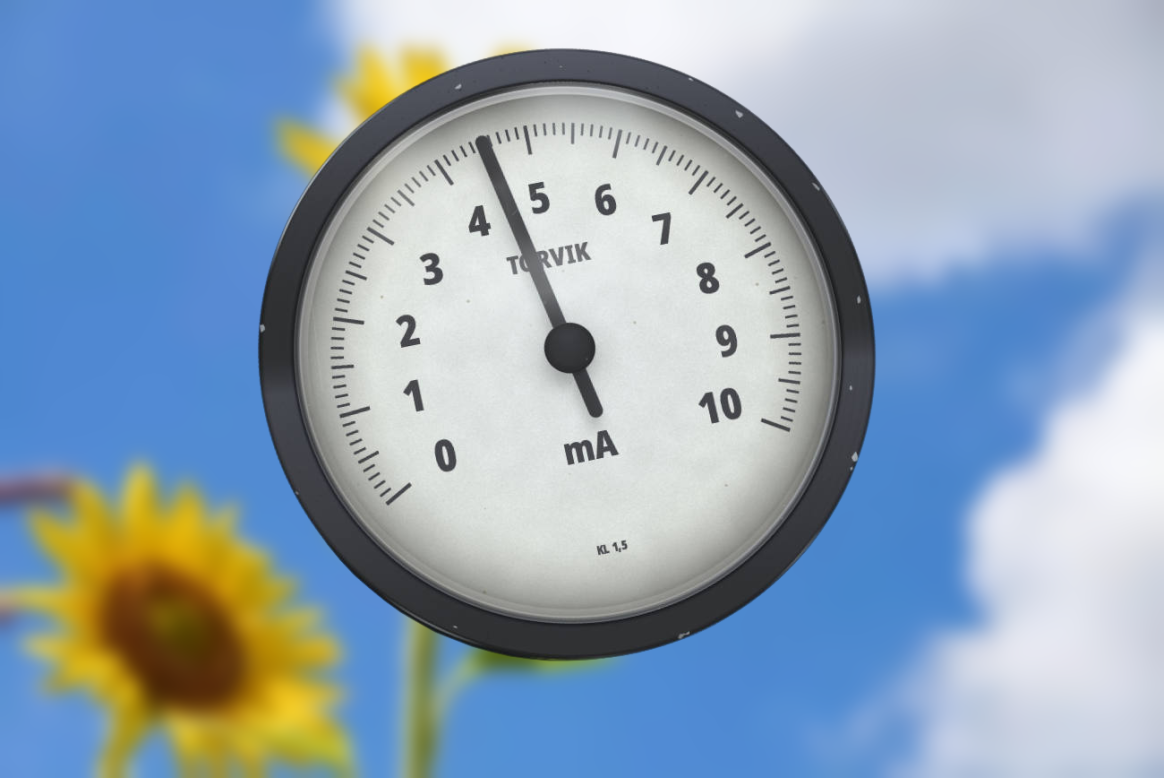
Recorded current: 4.5 mA
